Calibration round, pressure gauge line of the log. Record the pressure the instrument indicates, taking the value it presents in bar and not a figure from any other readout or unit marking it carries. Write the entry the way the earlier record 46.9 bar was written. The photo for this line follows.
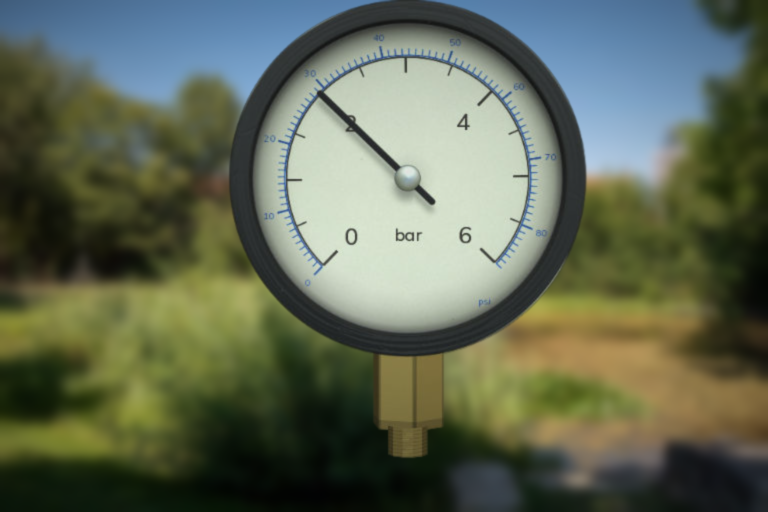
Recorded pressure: 2 bar
